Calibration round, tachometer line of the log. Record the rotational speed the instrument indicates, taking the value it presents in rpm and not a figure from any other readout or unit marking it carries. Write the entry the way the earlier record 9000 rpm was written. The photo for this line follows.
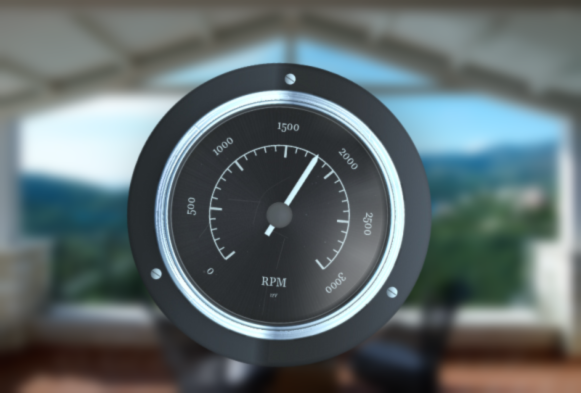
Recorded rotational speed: 1800 rpm
